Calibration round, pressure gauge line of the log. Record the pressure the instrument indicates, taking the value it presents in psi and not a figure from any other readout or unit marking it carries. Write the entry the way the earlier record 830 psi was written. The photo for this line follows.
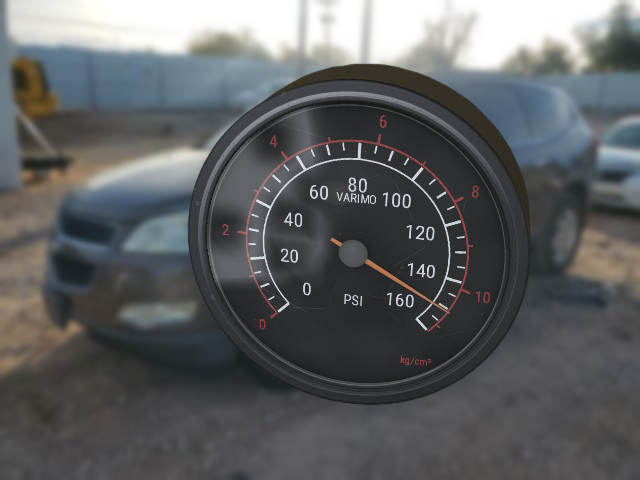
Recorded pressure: 150 psi
